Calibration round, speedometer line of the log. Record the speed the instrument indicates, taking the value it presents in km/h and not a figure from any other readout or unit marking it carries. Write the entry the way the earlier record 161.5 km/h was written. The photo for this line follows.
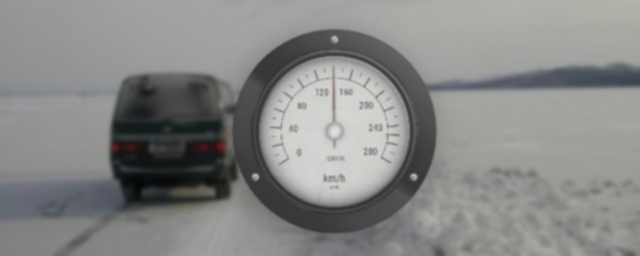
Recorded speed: 140 km/h
